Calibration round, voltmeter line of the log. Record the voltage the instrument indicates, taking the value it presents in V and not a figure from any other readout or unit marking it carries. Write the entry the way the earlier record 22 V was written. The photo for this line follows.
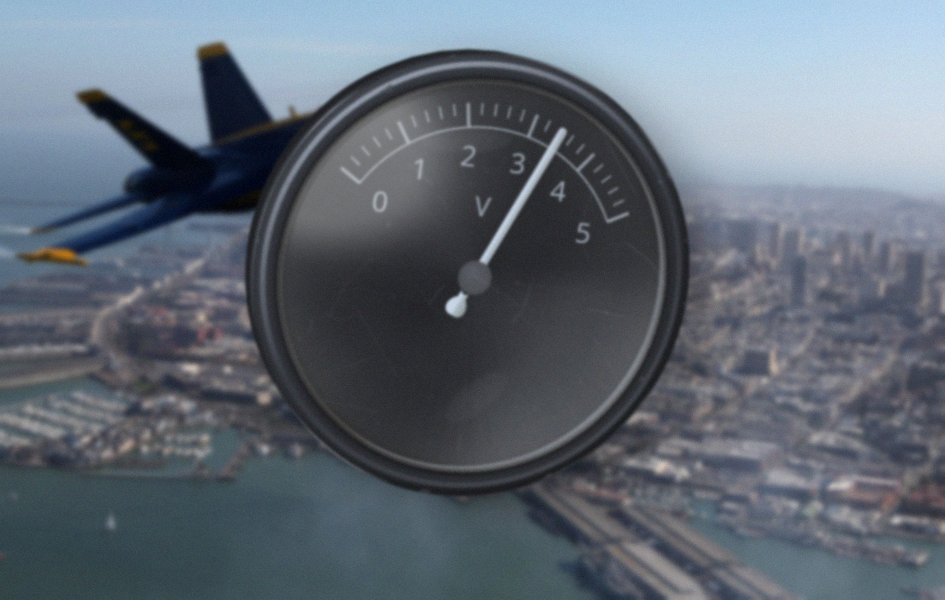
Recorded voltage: 3.4 V
